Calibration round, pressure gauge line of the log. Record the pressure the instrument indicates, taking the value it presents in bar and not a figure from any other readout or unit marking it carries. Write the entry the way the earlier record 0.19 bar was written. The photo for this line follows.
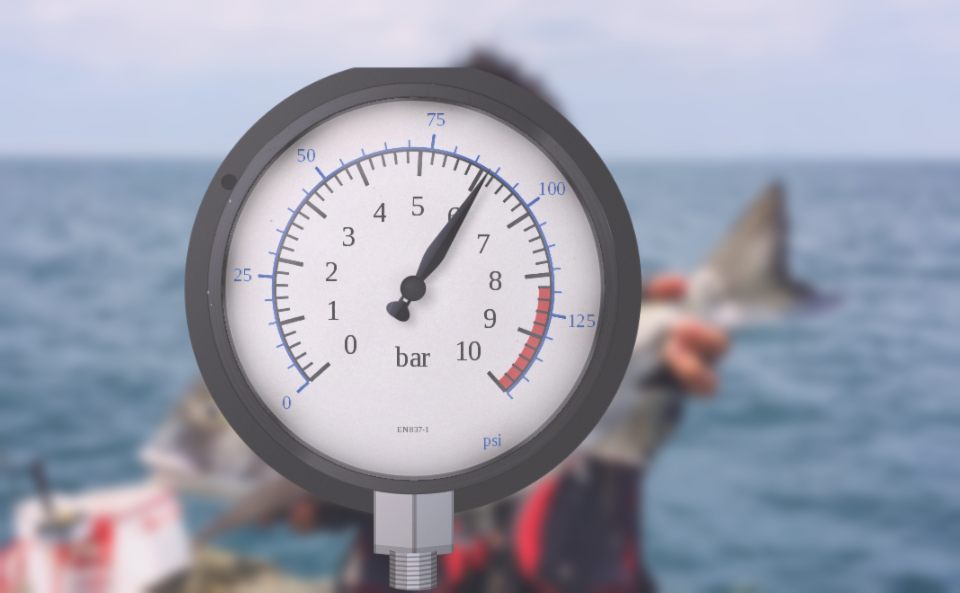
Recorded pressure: 6.1 bar
